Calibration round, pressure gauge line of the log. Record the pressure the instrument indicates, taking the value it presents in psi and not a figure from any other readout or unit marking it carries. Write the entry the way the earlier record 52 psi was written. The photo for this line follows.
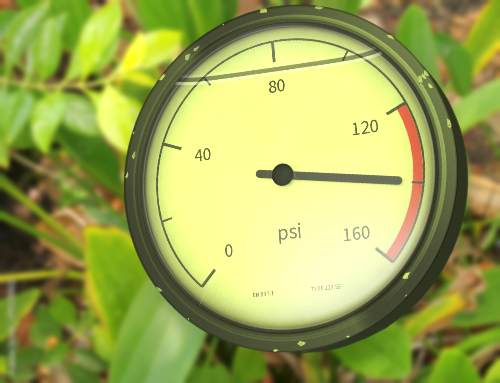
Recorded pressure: 140 psi
